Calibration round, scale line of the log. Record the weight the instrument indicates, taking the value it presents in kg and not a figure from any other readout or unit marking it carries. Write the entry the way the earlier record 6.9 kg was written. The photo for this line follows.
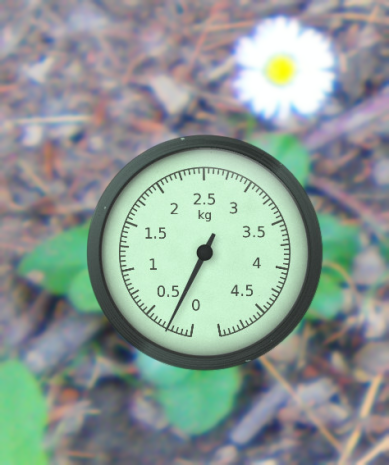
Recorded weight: 0.25 kg
